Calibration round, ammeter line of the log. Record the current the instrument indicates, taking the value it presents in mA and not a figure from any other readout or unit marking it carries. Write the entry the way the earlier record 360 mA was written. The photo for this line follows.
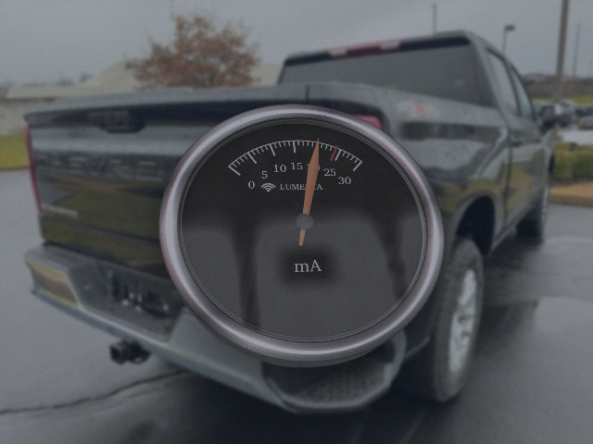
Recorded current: 20 mA
